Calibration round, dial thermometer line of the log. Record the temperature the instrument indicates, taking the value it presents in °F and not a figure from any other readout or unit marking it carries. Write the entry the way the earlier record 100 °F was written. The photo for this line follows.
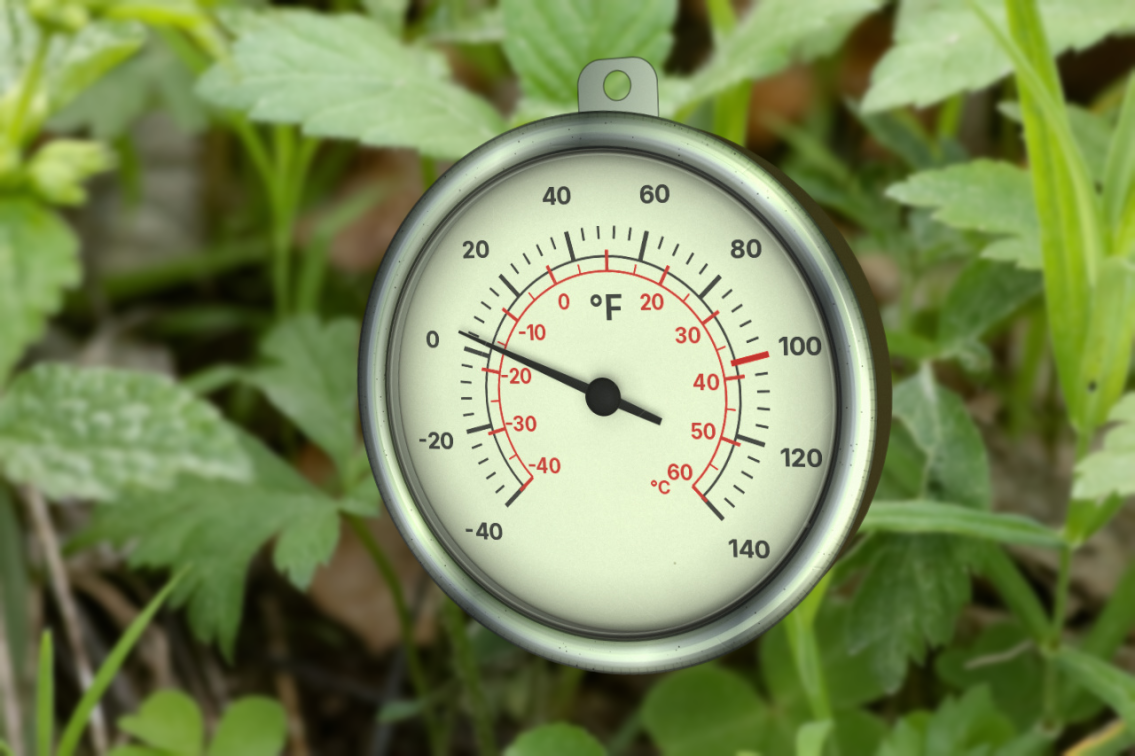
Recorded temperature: 4 °F
